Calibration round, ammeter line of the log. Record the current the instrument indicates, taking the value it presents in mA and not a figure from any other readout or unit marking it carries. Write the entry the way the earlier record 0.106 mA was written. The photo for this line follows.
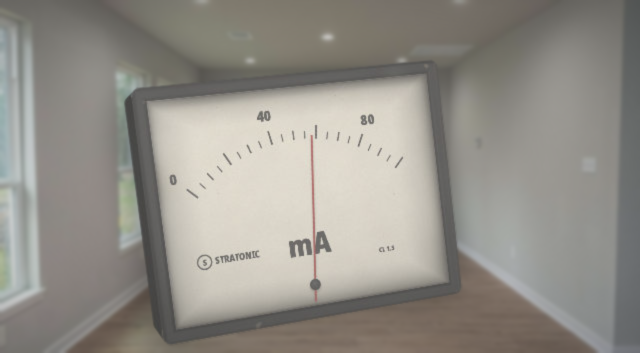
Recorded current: 57.5 mA
